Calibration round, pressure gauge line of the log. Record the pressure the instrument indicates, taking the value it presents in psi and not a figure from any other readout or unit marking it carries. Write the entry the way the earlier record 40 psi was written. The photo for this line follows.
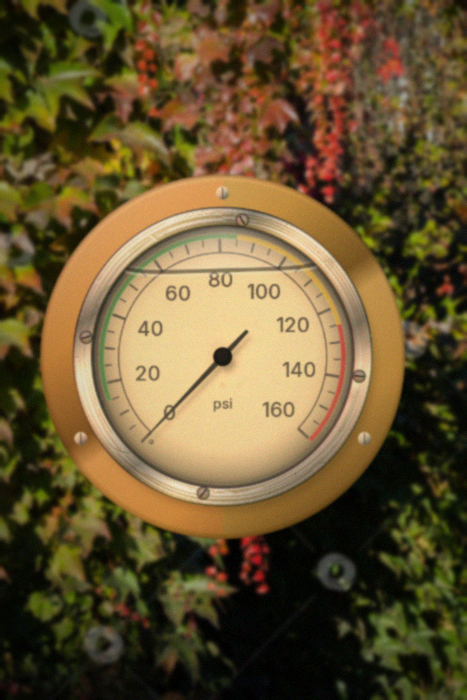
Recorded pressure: 0 psi
